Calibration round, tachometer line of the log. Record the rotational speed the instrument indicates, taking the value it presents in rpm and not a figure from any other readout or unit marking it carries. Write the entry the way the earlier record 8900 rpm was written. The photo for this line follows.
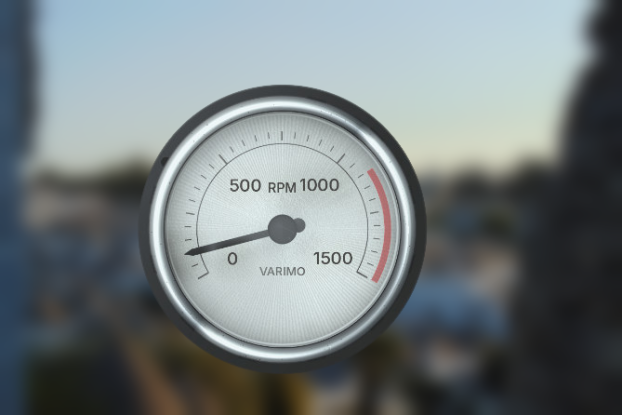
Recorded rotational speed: 100 rpm
